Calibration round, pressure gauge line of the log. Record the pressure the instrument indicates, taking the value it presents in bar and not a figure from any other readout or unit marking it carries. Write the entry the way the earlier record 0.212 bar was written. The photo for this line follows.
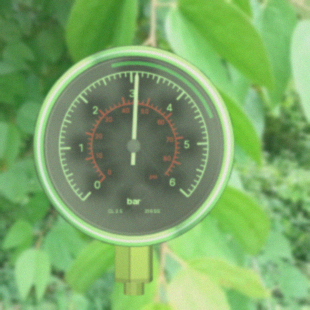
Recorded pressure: 3.1 bar
